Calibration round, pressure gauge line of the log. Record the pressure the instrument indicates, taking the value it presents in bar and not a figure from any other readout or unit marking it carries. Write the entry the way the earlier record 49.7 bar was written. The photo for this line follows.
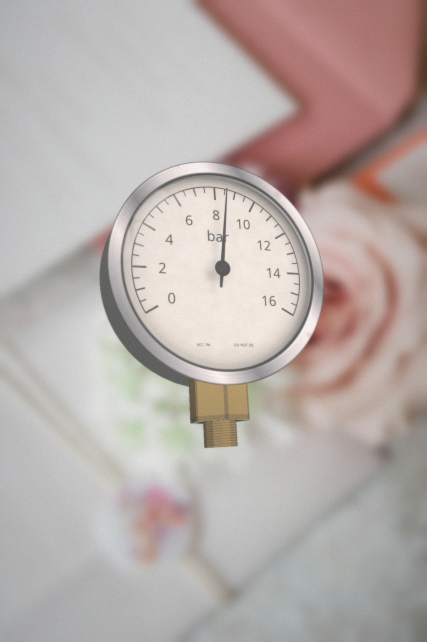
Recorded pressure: 8.5 bar
